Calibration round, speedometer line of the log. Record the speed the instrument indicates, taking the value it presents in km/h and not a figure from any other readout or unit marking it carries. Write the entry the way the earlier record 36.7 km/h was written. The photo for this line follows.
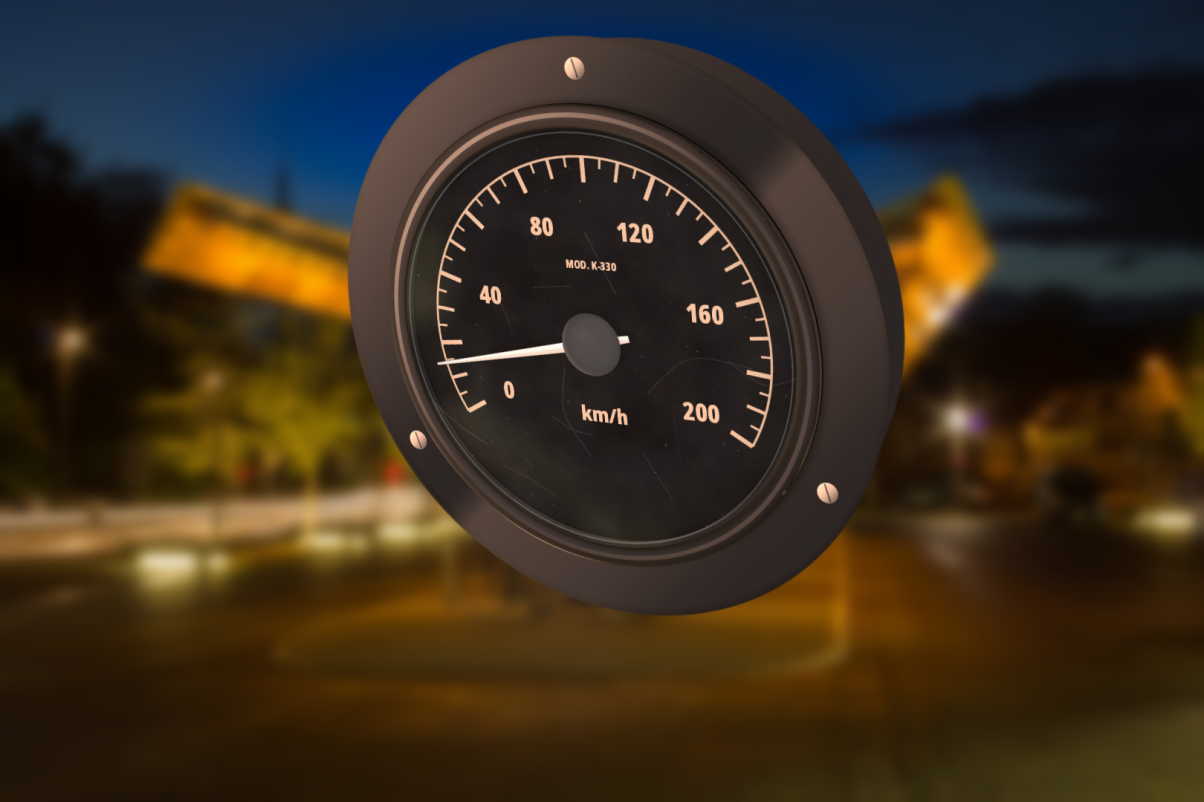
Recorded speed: 15 km/h
